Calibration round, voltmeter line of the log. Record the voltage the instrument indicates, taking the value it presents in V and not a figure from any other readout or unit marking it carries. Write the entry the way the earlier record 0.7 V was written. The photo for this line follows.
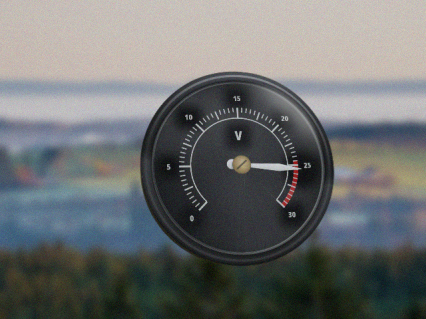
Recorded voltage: 25.5 V
